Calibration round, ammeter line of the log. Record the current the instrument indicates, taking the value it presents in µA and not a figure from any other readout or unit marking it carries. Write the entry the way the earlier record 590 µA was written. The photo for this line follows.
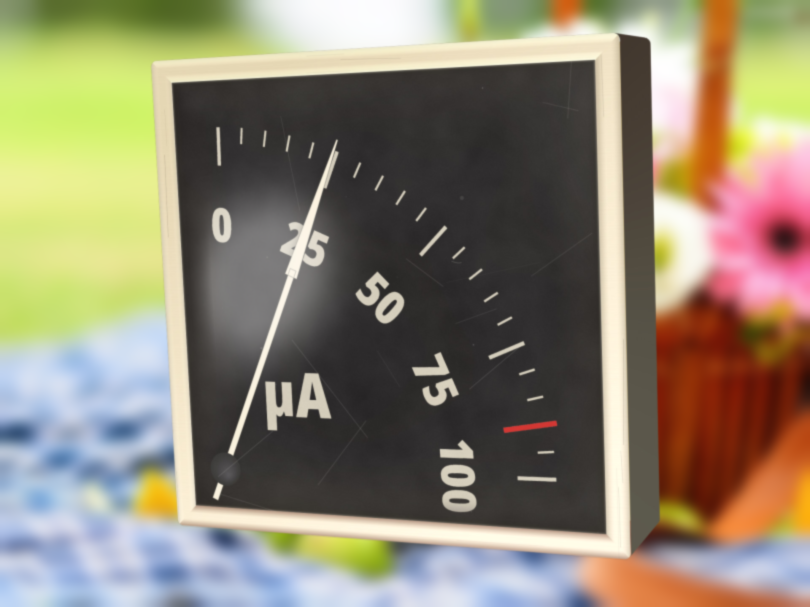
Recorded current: 25 µA
